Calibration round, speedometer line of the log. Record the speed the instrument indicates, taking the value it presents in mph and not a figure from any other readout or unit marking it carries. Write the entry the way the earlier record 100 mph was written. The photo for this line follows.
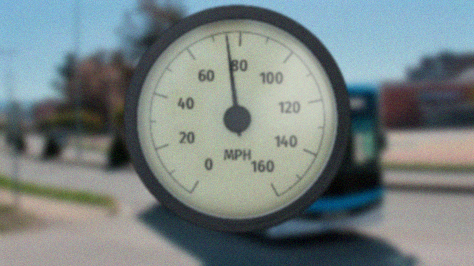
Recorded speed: 75 mph
